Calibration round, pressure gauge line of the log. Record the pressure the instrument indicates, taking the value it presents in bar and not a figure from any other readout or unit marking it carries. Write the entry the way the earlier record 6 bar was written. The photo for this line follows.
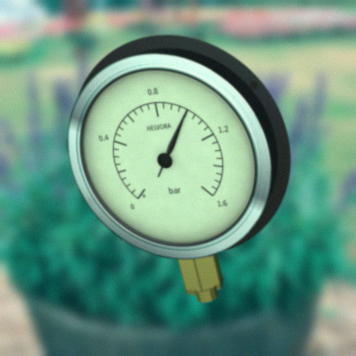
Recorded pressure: 1 bar
